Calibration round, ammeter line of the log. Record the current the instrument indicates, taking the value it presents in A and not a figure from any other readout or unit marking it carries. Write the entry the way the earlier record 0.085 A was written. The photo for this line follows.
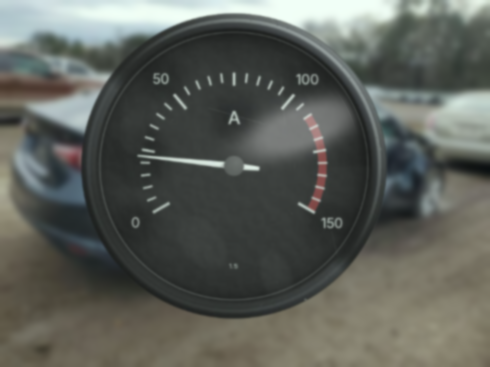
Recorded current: 22.5 A
